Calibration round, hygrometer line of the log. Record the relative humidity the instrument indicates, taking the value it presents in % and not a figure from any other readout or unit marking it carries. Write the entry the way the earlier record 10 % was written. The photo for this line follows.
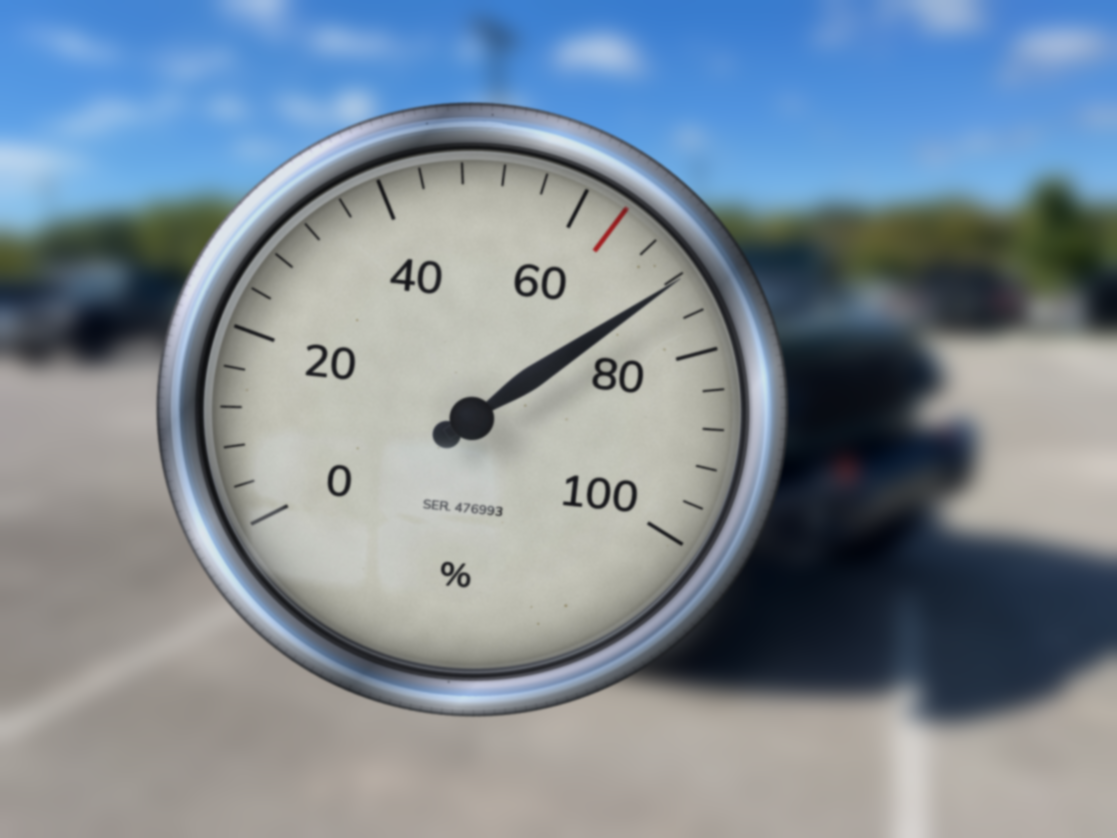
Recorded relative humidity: 72 %
